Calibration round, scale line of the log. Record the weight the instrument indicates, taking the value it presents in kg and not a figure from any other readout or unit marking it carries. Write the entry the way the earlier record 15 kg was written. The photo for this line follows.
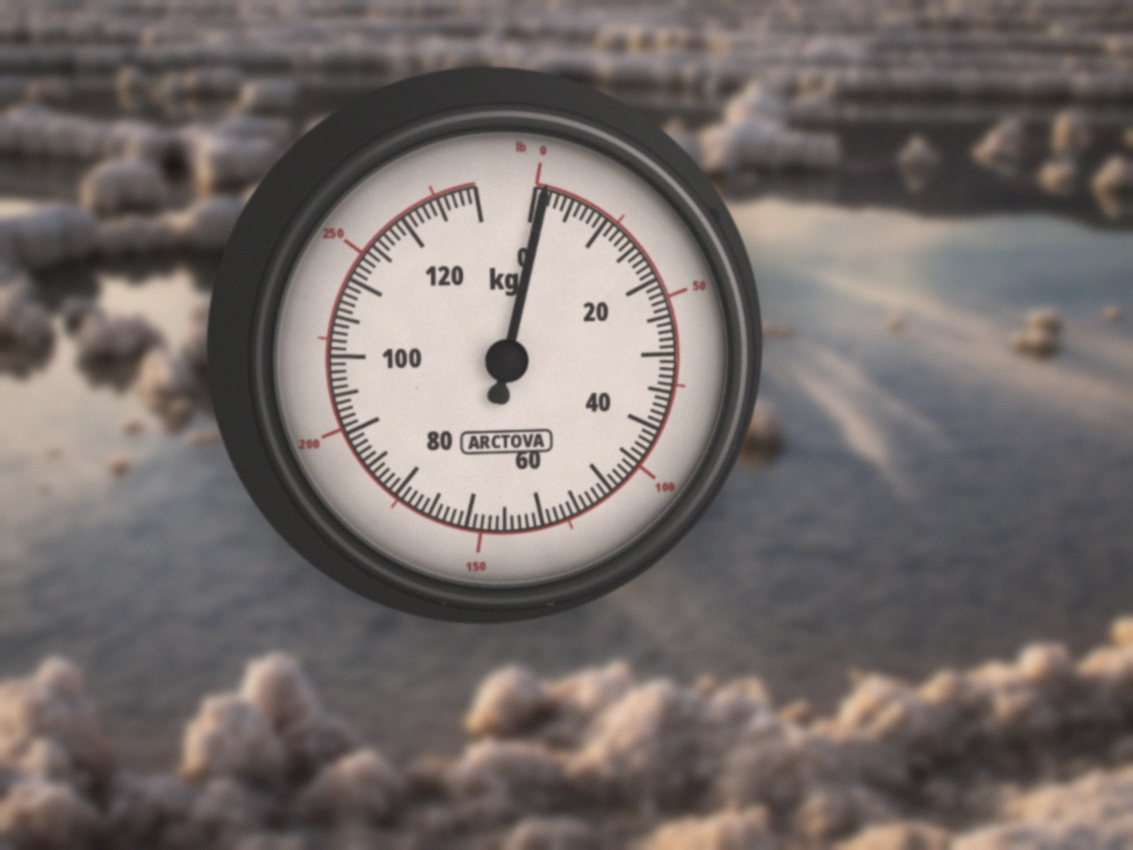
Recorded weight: 1 kg
